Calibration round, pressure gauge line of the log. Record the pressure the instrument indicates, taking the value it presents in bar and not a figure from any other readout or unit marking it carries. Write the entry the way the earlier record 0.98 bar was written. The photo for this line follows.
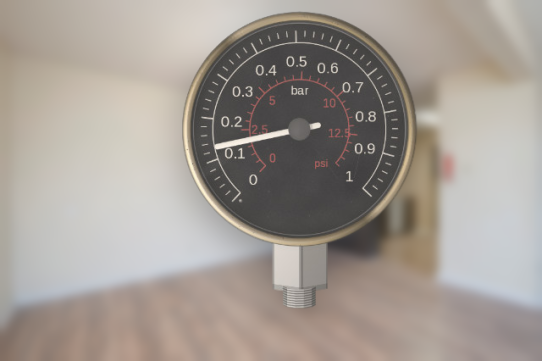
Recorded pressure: 0.13 bar
